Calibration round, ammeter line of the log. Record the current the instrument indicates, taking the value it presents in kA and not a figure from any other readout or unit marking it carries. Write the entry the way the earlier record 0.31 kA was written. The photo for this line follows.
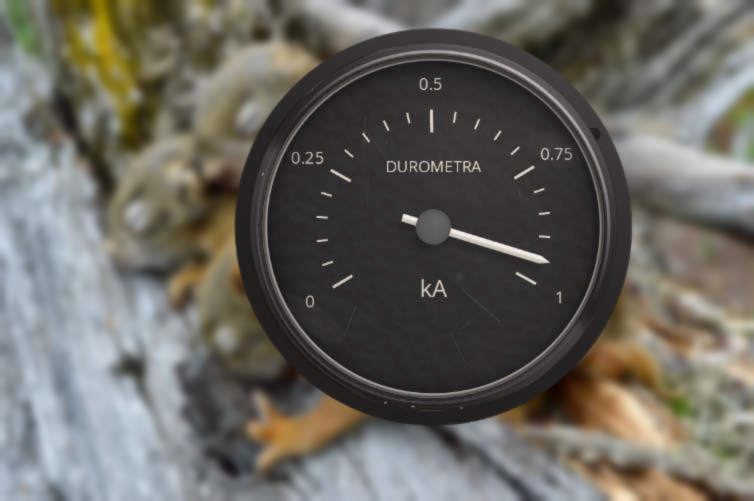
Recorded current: 0.95 kA
